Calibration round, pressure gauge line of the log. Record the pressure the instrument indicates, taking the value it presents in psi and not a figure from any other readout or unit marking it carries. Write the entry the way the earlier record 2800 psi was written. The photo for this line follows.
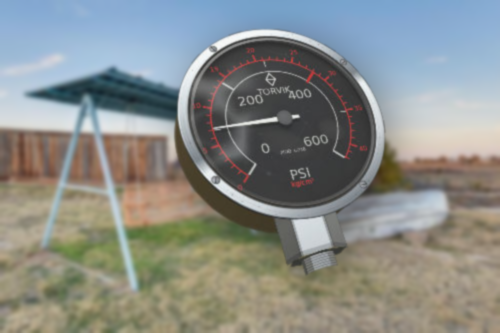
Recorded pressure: 100 psi
